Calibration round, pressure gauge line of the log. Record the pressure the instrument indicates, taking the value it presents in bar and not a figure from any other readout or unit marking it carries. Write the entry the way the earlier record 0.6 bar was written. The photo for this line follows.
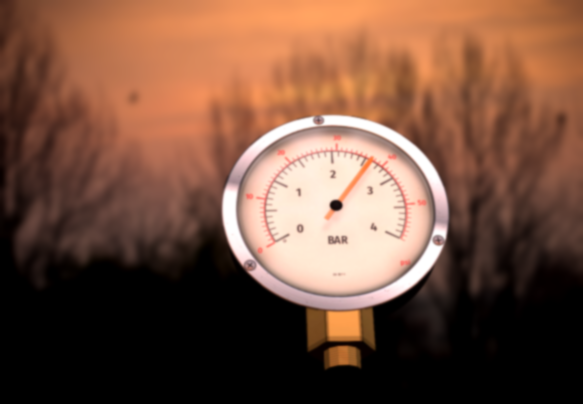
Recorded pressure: 2.6 bar
